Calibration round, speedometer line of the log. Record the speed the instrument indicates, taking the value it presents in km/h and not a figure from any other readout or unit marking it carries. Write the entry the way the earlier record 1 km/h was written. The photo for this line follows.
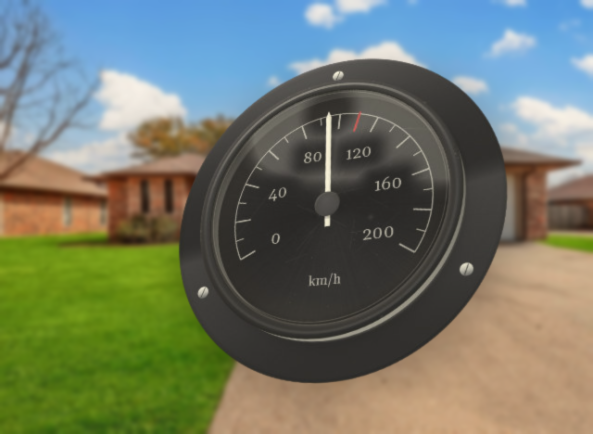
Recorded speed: 95 km/h
